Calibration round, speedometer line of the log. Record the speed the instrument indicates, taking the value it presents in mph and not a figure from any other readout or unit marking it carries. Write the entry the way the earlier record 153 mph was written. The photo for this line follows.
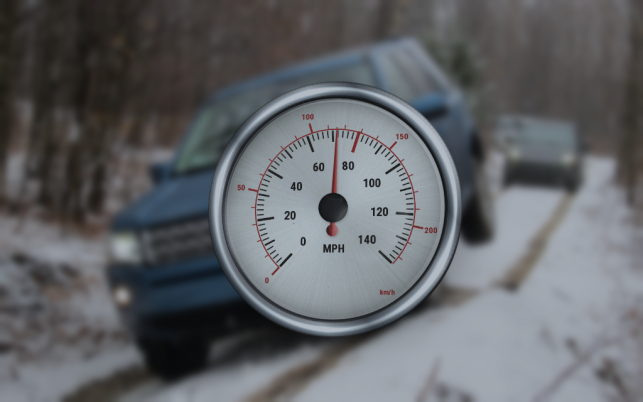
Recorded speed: 72 mph
